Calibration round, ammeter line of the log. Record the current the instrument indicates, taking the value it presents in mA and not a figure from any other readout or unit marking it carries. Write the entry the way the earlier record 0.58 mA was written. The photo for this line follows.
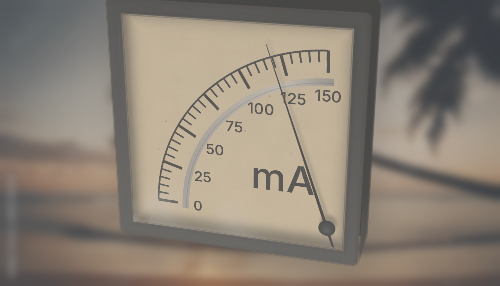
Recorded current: 120 mA
